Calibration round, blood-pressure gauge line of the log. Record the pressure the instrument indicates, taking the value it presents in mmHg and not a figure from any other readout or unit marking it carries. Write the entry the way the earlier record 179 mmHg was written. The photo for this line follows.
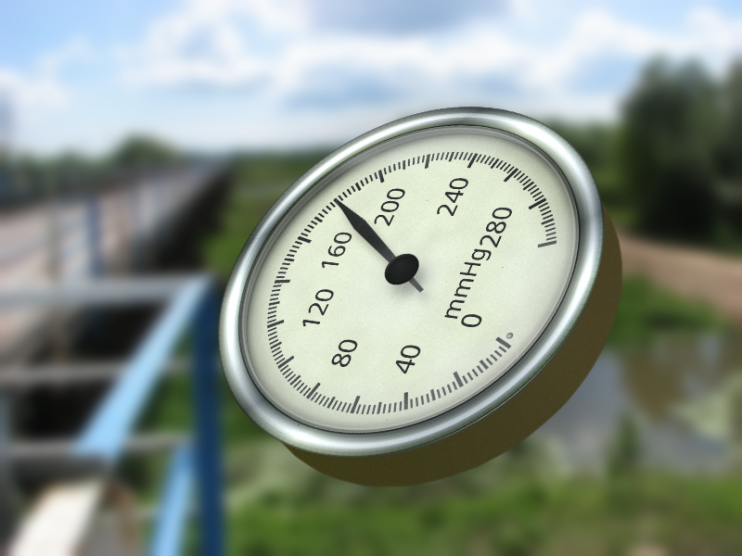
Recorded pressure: 180 mmHg
